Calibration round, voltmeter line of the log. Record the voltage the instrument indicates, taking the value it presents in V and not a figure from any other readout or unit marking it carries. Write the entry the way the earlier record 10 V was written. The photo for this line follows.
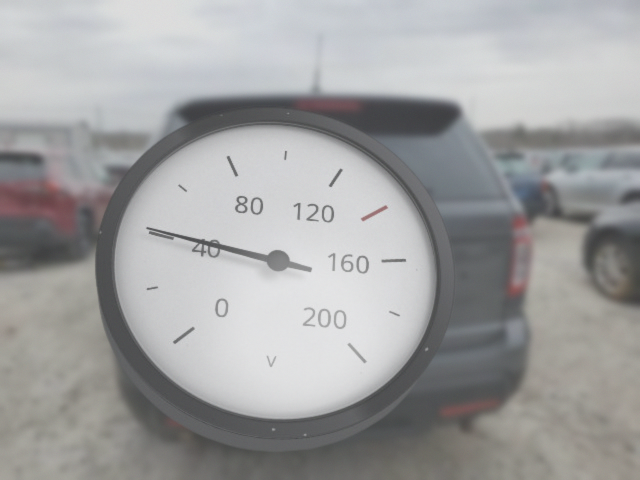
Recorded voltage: 40 V
